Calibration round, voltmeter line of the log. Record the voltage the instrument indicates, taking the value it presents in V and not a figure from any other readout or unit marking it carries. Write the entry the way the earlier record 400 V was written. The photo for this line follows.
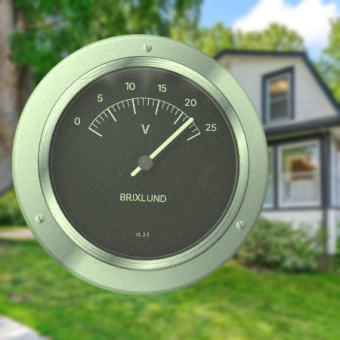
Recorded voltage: 22 V
